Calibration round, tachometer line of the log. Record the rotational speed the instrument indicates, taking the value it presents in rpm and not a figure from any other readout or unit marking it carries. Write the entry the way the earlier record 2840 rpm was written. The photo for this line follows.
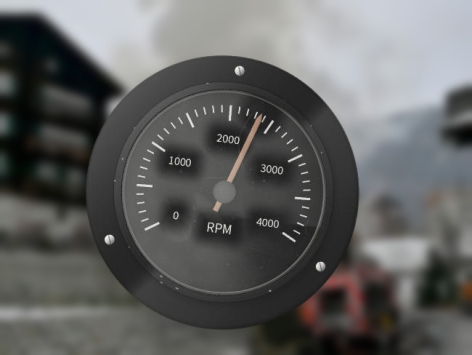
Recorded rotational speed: 2350 rpm
